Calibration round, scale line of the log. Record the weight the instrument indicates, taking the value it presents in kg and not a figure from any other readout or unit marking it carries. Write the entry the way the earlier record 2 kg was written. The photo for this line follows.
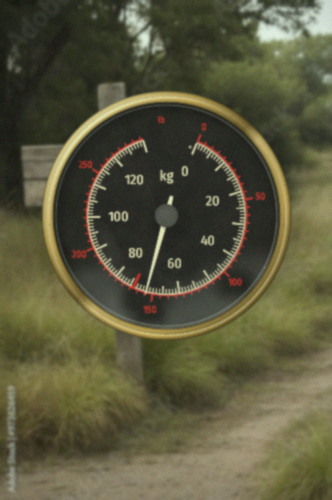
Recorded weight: 70 kg
